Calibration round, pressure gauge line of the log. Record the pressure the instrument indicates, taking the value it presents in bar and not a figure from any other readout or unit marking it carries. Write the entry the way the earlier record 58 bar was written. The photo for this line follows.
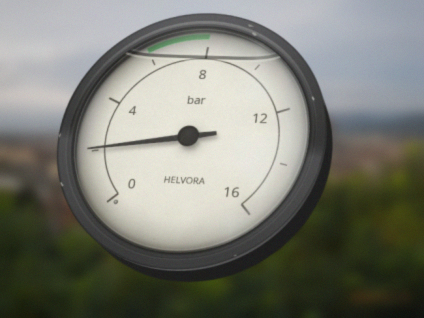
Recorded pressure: 2 bar
